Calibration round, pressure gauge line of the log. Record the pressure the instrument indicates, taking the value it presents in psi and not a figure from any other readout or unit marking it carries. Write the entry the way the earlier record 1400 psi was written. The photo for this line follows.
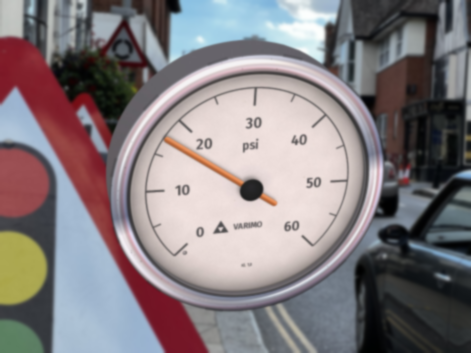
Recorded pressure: 17.5 psi
